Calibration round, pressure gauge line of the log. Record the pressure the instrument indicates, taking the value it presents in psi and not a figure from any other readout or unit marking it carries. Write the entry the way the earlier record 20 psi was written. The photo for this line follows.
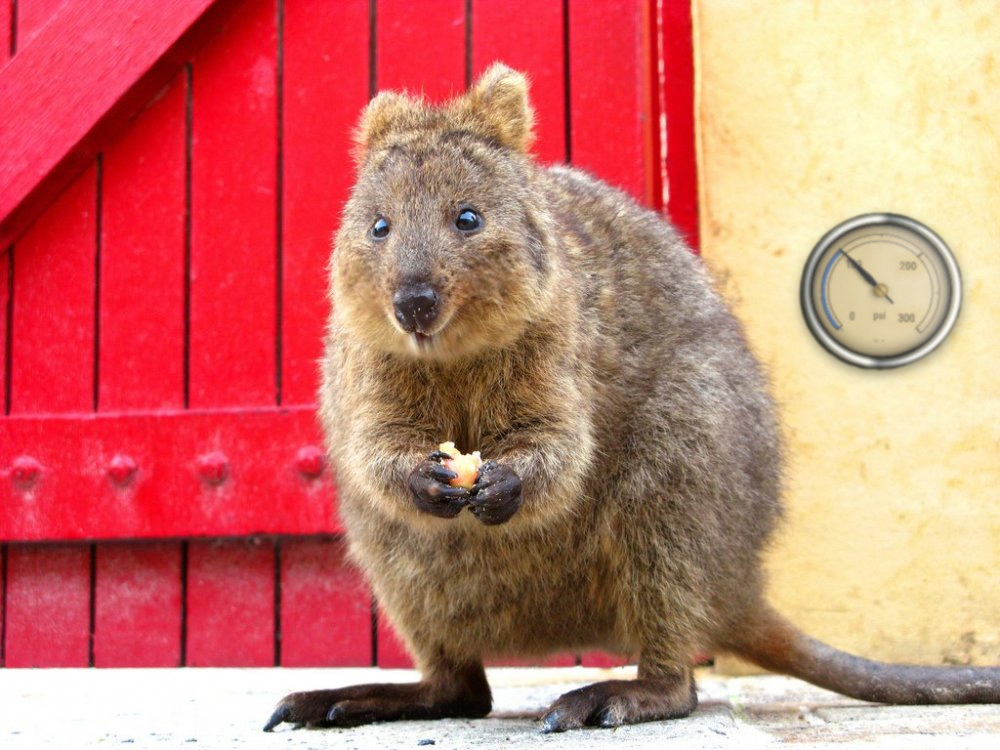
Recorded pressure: 100 psi
